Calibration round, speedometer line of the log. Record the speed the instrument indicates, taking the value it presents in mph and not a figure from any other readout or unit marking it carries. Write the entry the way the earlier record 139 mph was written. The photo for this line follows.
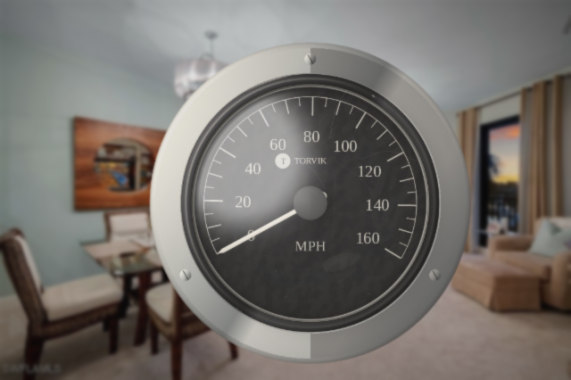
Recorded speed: 0 mph
